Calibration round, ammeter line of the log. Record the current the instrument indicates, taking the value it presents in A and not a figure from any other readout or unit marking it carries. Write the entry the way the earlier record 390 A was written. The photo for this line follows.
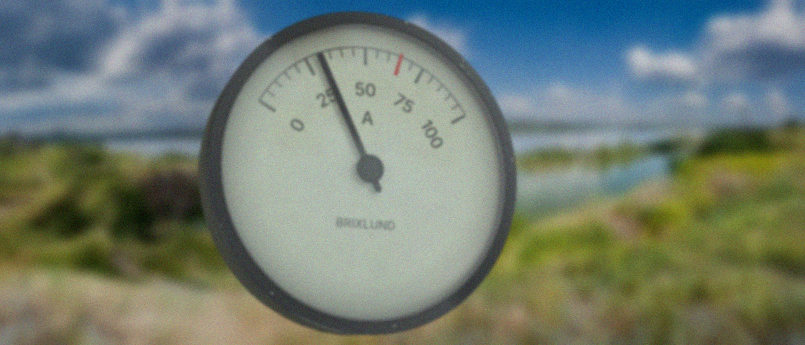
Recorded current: 30 A
